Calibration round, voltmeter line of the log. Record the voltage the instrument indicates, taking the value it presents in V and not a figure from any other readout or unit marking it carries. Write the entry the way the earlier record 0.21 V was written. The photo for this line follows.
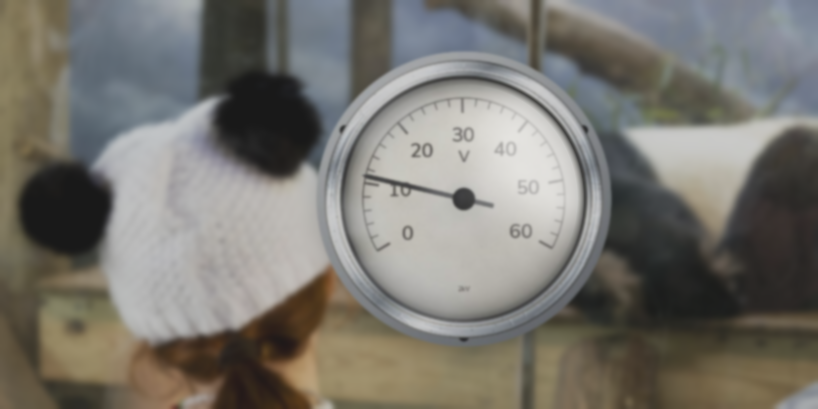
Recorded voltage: 11 V
